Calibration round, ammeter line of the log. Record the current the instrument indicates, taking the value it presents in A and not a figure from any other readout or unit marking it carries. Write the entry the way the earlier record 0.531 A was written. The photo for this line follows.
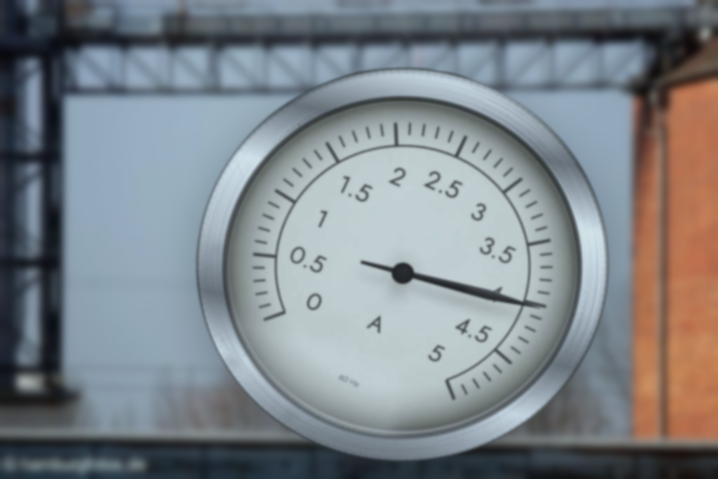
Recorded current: 4 A
